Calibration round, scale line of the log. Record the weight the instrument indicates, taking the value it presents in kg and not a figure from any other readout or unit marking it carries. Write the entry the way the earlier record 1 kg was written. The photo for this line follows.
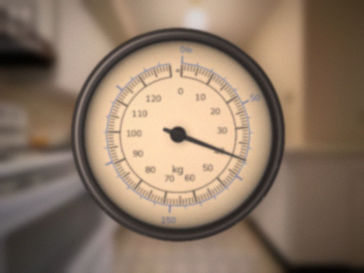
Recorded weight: 40 kg
